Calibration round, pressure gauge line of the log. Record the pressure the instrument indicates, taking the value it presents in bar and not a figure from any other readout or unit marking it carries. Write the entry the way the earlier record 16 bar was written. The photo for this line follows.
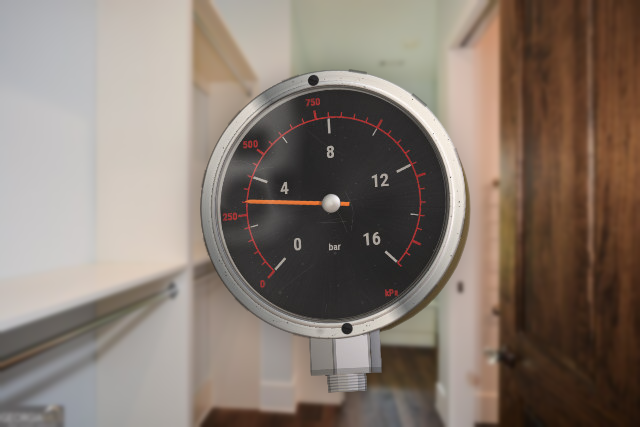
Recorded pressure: 3 bar
